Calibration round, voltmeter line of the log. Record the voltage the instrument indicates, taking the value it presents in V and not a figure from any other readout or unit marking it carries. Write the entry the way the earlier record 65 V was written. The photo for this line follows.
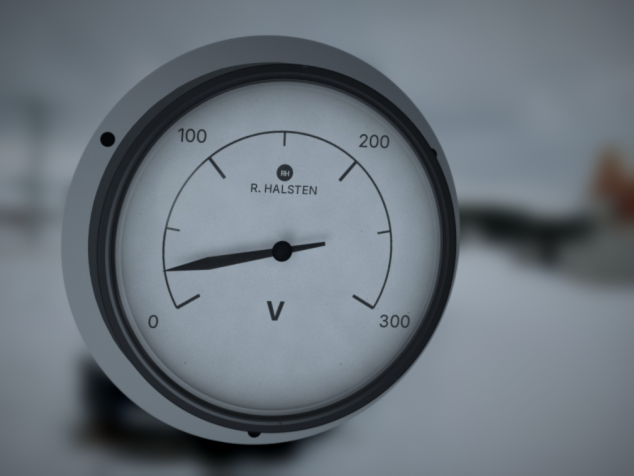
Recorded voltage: 25 V
